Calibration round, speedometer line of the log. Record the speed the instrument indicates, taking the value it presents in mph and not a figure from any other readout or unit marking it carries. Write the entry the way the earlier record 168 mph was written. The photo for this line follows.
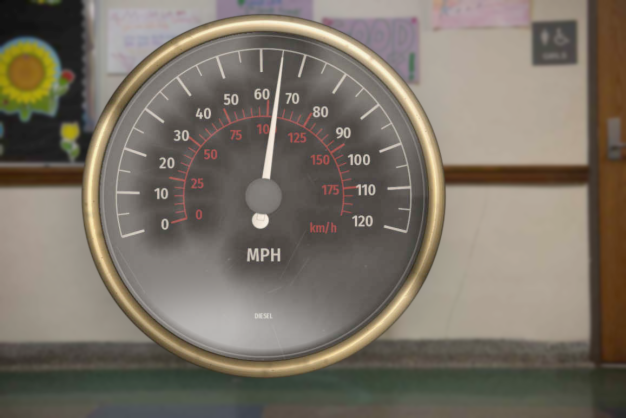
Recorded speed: 65 mph
